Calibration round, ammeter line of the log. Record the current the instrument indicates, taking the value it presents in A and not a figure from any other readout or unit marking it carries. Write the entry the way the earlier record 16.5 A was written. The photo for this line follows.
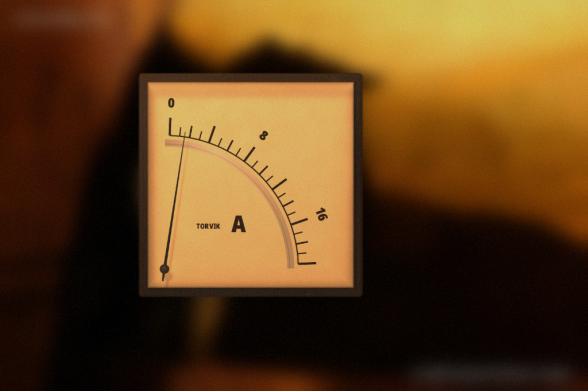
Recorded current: 1.5 A
